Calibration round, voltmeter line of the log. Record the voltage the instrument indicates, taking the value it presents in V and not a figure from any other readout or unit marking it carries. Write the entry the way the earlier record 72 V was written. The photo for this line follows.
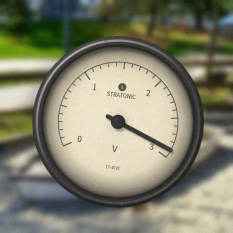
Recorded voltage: 2.9 V
